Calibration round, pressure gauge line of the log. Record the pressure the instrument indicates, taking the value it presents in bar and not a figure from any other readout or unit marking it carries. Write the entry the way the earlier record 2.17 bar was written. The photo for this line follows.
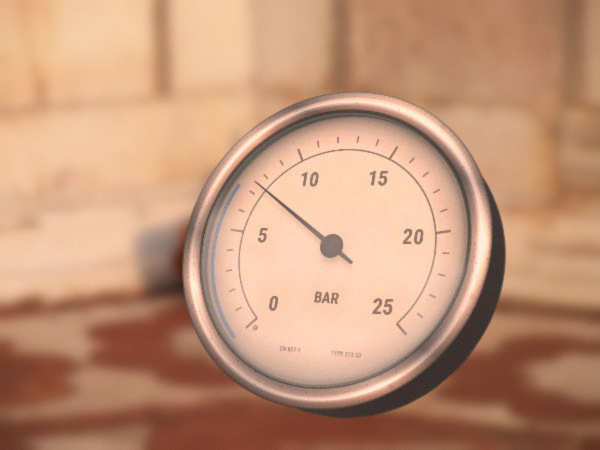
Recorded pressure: 7.5 bar
